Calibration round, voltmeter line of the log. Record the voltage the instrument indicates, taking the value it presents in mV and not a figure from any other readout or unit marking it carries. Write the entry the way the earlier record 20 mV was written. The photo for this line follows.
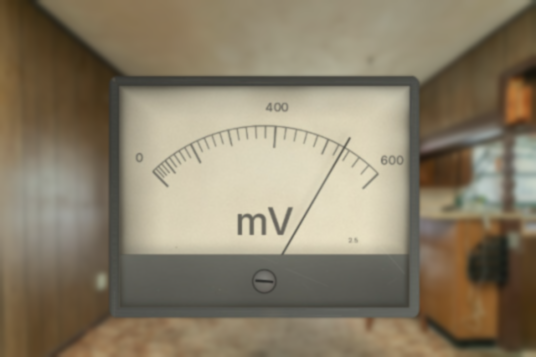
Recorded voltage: 530 mV
